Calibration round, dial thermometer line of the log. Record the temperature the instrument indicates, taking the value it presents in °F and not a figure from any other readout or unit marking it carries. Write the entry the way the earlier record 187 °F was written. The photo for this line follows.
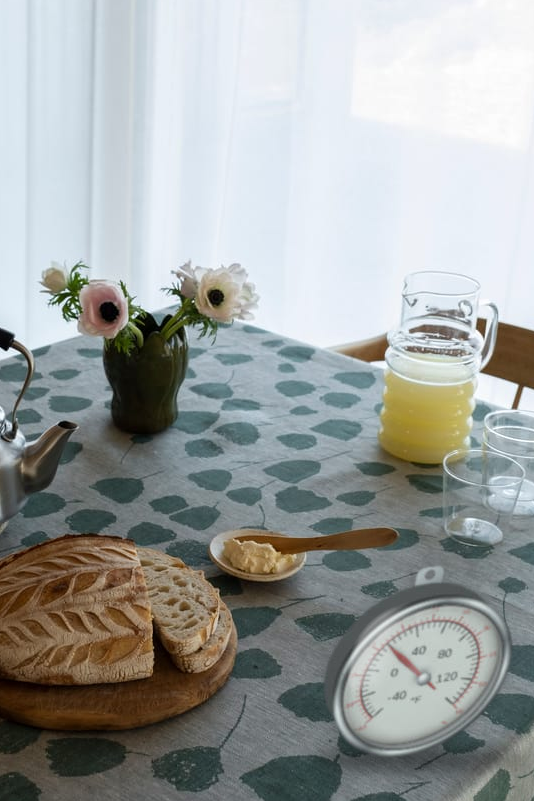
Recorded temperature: 20 °F
